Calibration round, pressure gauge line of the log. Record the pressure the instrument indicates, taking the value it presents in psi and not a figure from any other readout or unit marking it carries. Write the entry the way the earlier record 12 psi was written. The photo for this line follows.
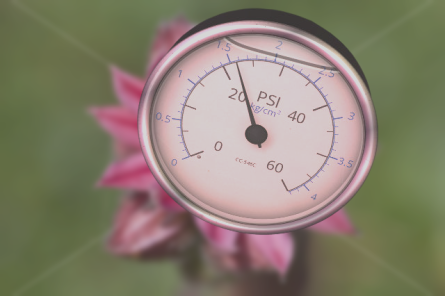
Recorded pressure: 22.5 psi
